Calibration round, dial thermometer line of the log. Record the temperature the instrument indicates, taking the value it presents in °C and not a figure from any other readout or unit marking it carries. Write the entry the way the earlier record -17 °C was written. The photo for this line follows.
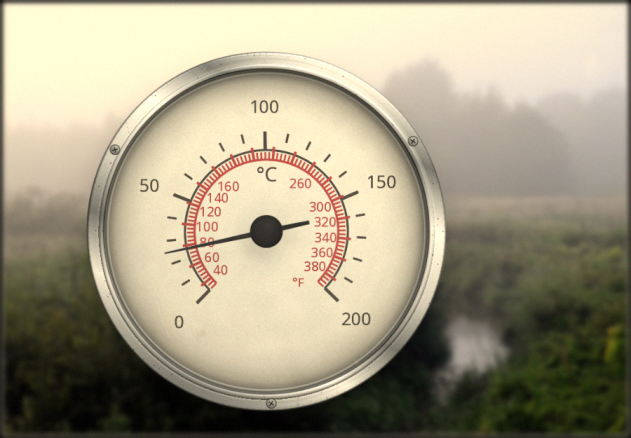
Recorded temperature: 25 °C
